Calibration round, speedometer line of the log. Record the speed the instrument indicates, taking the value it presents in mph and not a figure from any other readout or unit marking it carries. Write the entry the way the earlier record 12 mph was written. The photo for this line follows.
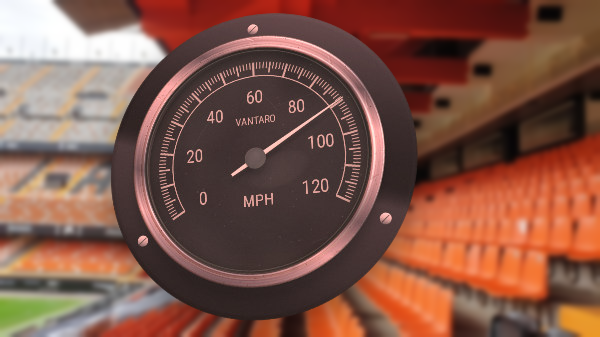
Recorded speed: 90 mph
